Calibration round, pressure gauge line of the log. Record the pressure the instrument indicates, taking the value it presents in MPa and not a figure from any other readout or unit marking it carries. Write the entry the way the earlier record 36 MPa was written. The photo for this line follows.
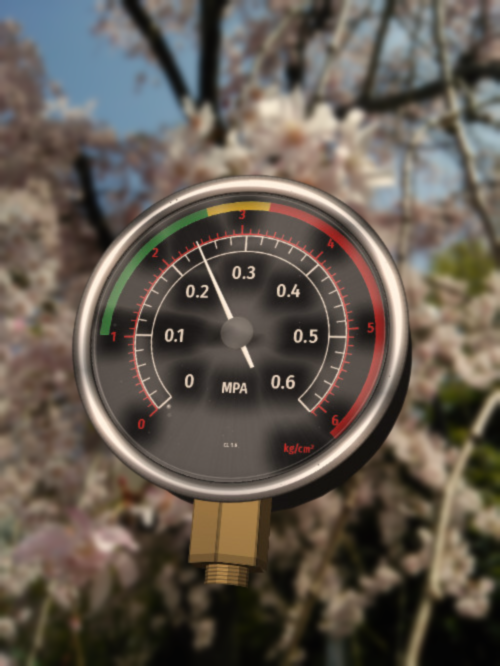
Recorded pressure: 0.24 MPa
